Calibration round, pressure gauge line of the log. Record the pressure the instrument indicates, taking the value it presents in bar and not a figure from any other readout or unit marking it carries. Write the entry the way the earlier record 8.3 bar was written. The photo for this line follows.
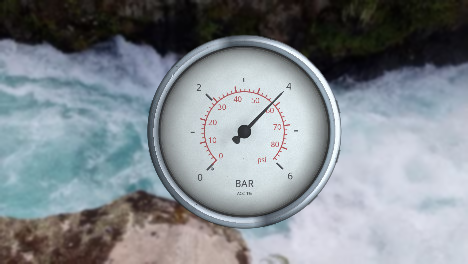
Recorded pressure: 4 bar
